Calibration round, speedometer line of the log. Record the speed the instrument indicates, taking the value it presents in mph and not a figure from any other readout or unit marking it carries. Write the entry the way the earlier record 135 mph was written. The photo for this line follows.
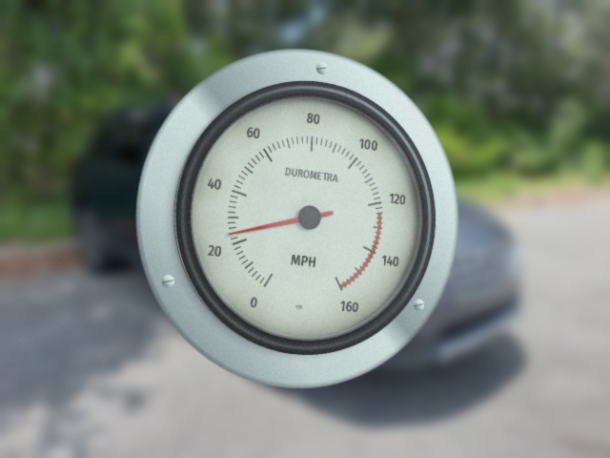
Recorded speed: 24 mph
